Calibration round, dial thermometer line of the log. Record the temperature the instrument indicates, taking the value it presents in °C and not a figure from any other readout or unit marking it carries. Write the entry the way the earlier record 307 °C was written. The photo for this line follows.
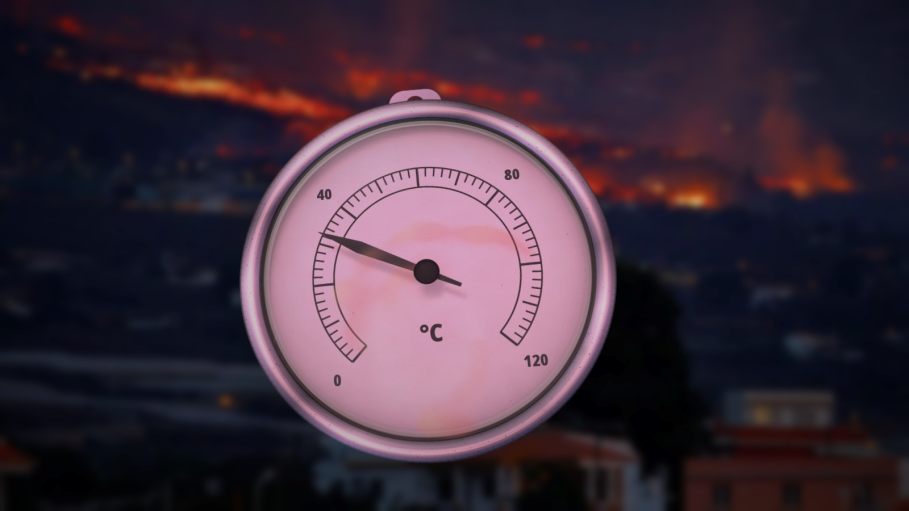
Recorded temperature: 32 °C
